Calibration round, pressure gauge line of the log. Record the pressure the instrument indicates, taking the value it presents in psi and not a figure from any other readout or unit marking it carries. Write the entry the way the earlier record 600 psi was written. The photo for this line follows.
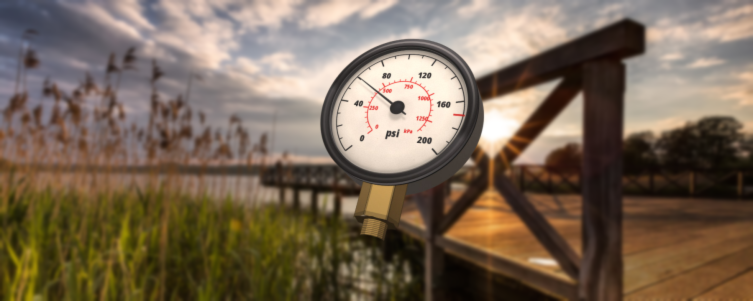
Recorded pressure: 60 psi
